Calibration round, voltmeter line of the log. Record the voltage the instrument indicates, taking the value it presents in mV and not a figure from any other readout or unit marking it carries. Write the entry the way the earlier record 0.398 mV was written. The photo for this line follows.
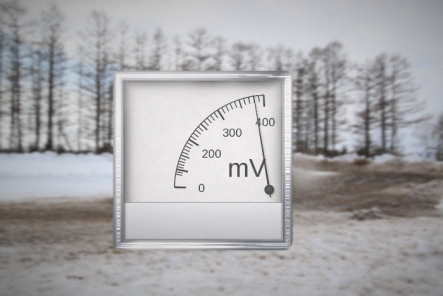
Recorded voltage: 380 mV
